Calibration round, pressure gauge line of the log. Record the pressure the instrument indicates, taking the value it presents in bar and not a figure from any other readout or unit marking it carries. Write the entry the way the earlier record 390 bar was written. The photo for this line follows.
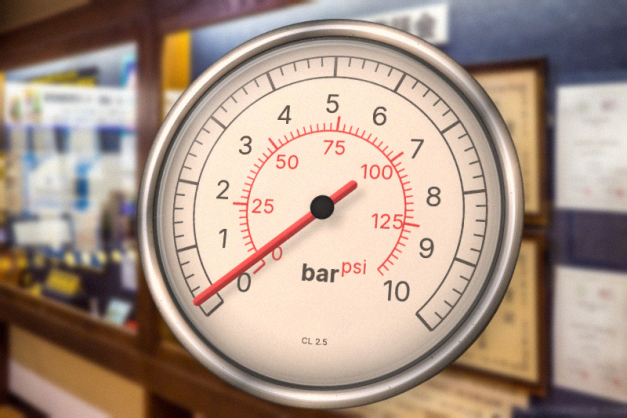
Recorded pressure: 0.2 bar
